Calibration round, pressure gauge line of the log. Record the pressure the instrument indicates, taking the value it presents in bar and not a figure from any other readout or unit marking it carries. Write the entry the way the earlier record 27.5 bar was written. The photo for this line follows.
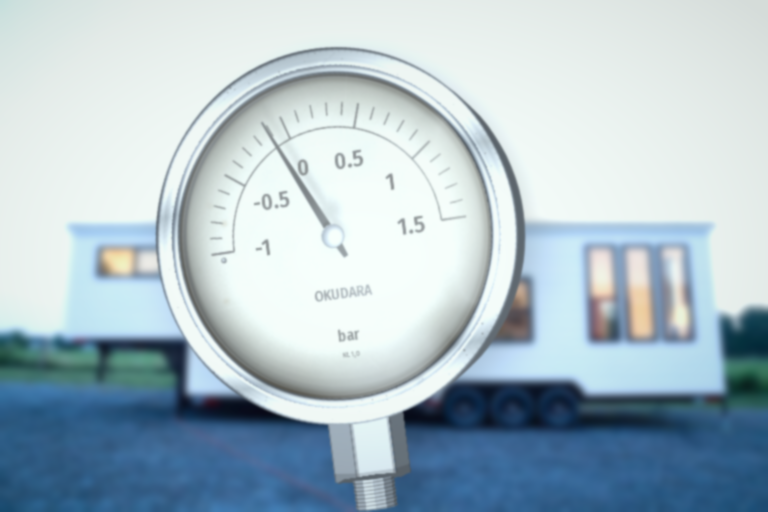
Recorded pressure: -0.1 bar
